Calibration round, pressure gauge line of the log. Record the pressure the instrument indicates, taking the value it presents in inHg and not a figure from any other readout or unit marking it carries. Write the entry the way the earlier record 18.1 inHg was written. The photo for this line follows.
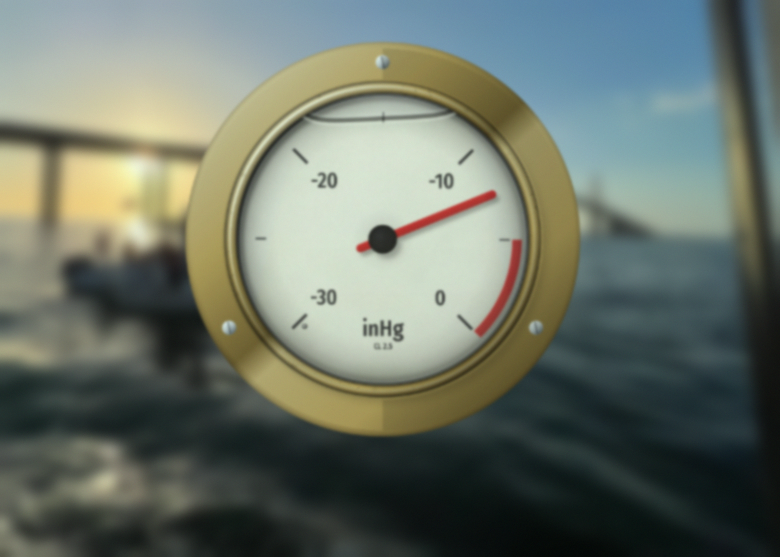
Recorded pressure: -7.5 inHg
